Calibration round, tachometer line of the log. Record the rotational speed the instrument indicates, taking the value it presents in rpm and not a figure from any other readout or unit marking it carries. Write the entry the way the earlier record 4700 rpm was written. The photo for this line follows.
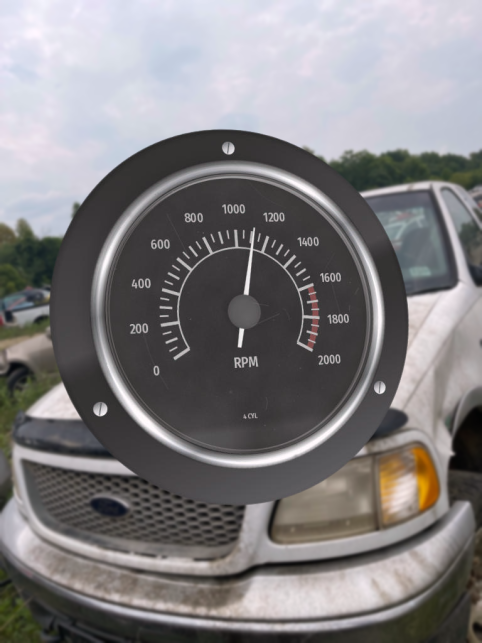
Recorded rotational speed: 1100 rpm
